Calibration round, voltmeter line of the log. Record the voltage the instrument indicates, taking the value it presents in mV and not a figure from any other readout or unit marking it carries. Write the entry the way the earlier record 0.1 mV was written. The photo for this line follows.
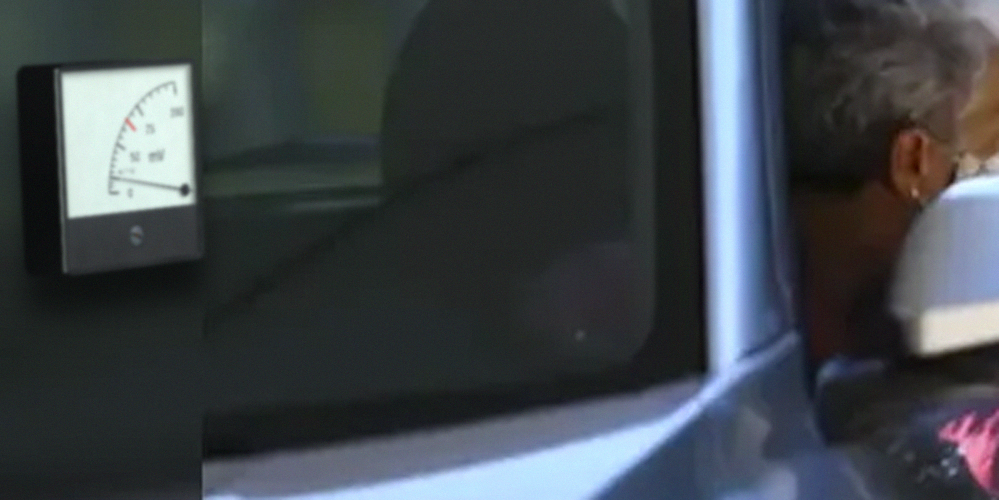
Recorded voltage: 25 mV
